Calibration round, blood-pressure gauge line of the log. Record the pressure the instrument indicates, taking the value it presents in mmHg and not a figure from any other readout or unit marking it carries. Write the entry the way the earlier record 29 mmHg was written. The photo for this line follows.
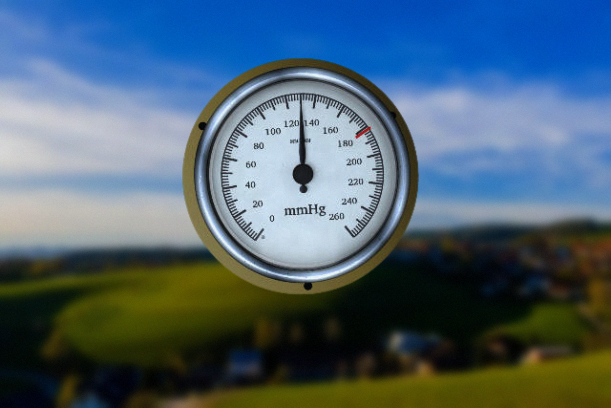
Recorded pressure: 130 mmHg
